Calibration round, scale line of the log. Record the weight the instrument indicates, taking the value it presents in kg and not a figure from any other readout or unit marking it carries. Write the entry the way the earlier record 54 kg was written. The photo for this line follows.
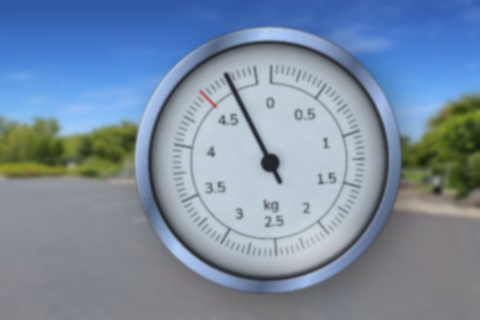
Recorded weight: 4.75 kg
